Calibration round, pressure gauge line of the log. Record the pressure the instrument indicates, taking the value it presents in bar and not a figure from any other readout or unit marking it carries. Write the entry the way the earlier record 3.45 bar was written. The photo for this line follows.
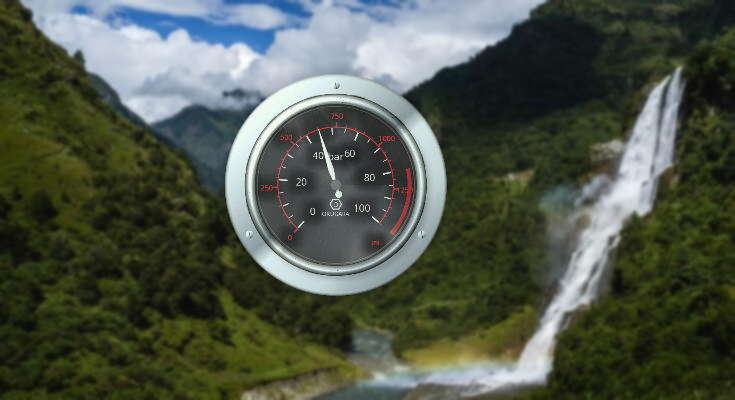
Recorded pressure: 45 bar
